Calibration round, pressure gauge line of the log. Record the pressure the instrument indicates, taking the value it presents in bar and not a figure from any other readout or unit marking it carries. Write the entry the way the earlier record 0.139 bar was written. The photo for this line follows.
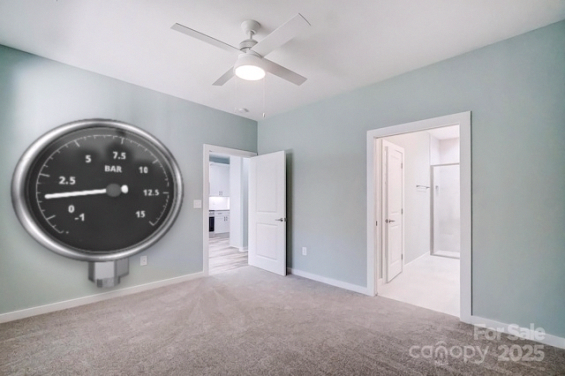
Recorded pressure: 1.25 bar
